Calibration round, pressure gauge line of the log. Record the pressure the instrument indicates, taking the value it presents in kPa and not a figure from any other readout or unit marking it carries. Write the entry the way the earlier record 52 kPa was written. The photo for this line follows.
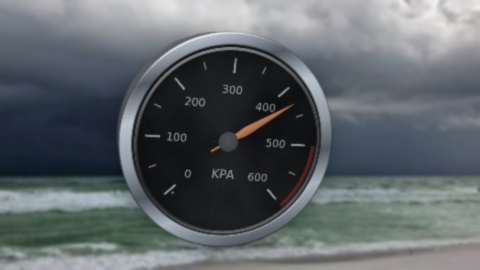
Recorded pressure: 425 kPa
